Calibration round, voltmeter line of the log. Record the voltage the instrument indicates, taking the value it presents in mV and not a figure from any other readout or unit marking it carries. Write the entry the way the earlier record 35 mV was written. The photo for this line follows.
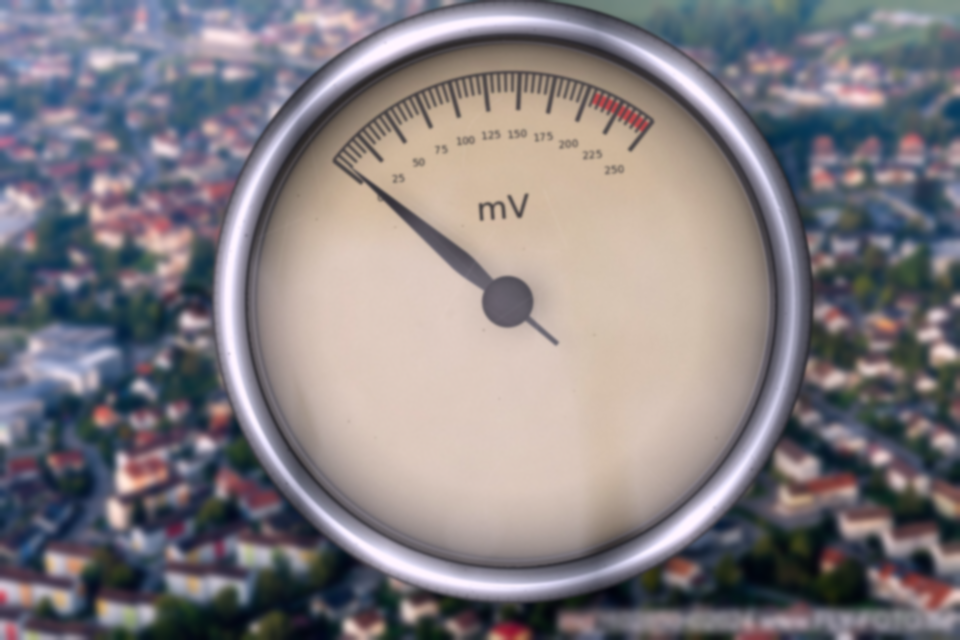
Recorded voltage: 5 mV
